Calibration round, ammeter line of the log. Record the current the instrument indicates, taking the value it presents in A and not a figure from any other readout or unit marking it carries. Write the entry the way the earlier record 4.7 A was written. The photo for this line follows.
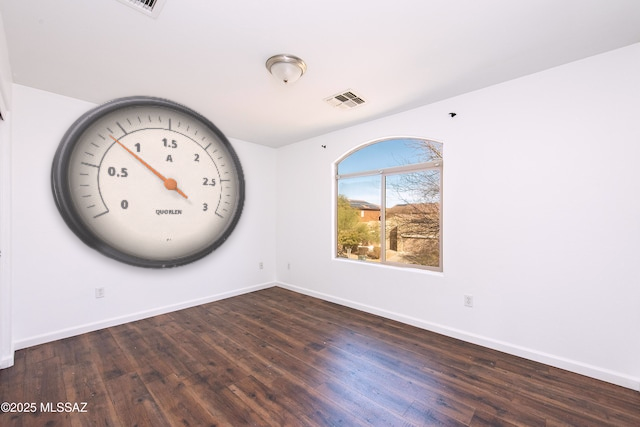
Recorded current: 0.85 A
